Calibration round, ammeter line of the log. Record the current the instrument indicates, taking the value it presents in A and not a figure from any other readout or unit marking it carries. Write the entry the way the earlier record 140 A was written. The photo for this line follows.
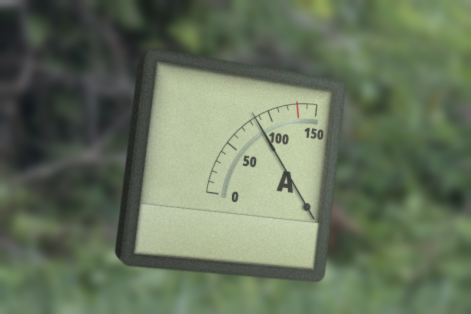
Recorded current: 85 A
